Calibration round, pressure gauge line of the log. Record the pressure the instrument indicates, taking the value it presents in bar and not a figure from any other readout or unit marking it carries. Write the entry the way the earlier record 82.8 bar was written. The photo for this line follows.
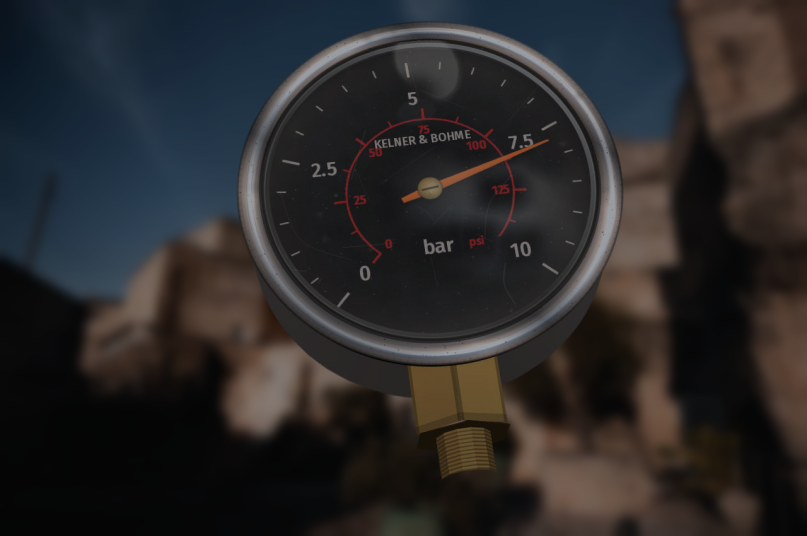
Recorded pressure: 7.75 bar
